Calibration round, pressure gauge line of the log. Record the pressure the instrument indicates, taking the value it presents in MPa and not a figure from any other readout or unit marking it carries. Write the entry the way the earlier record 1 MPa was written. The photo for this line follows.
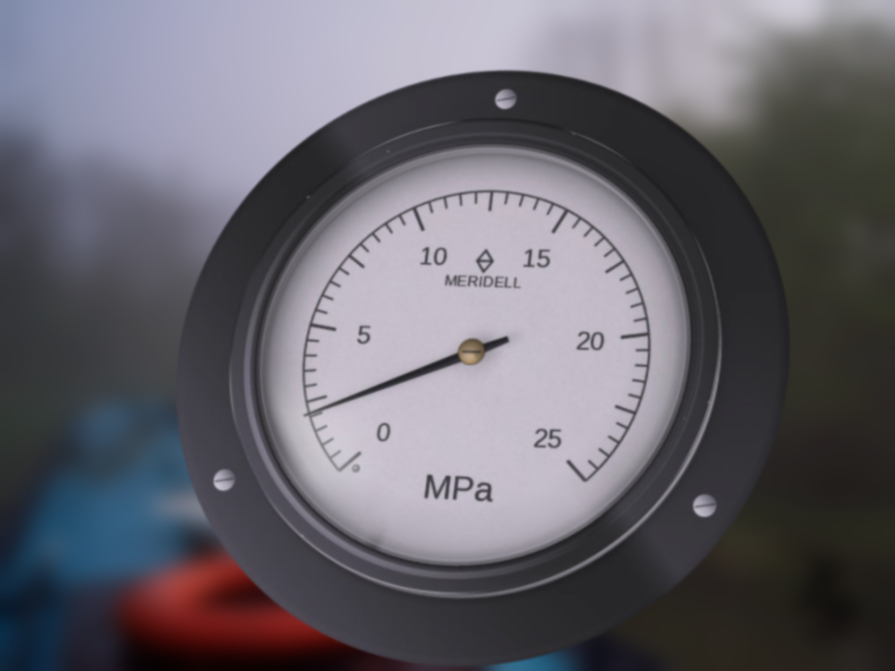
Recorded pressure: 2 MPa
